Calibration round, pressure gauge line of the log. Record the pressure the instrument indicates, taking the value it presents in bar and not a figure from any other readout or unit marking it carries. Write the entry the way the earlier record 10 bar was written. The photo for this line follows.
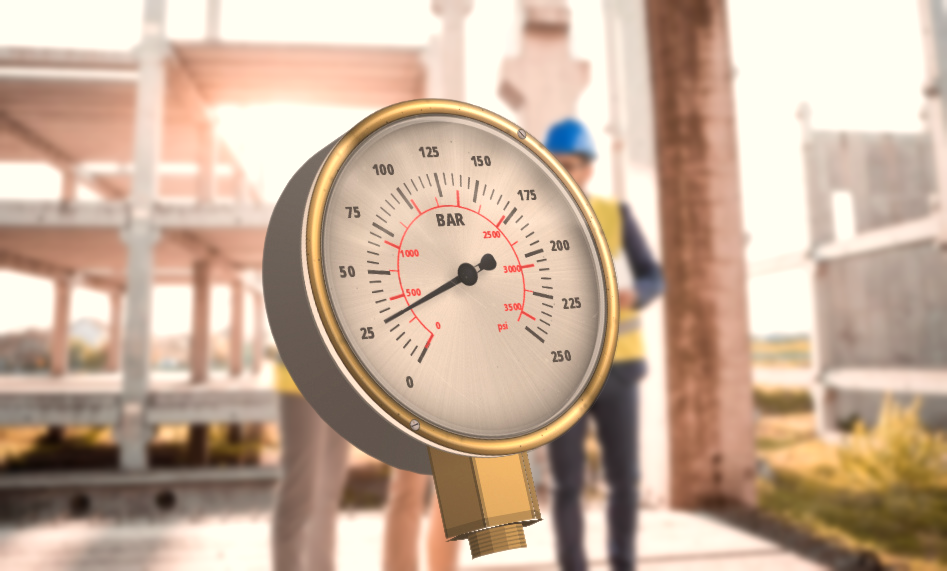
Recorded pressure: 25 bar
